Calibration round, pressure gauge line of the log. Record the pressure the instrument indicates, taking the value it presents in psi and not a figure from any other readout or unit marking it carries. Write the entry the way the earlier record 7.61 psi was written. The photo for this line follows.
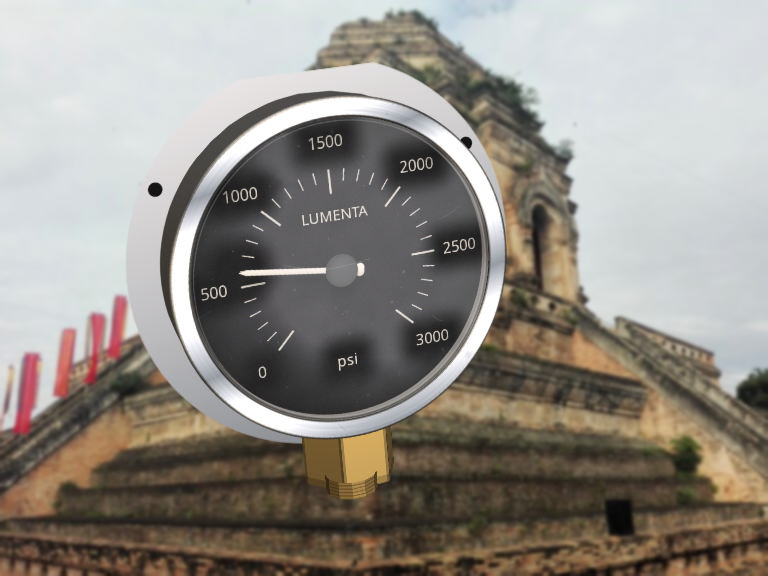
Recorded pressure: 600 psi
